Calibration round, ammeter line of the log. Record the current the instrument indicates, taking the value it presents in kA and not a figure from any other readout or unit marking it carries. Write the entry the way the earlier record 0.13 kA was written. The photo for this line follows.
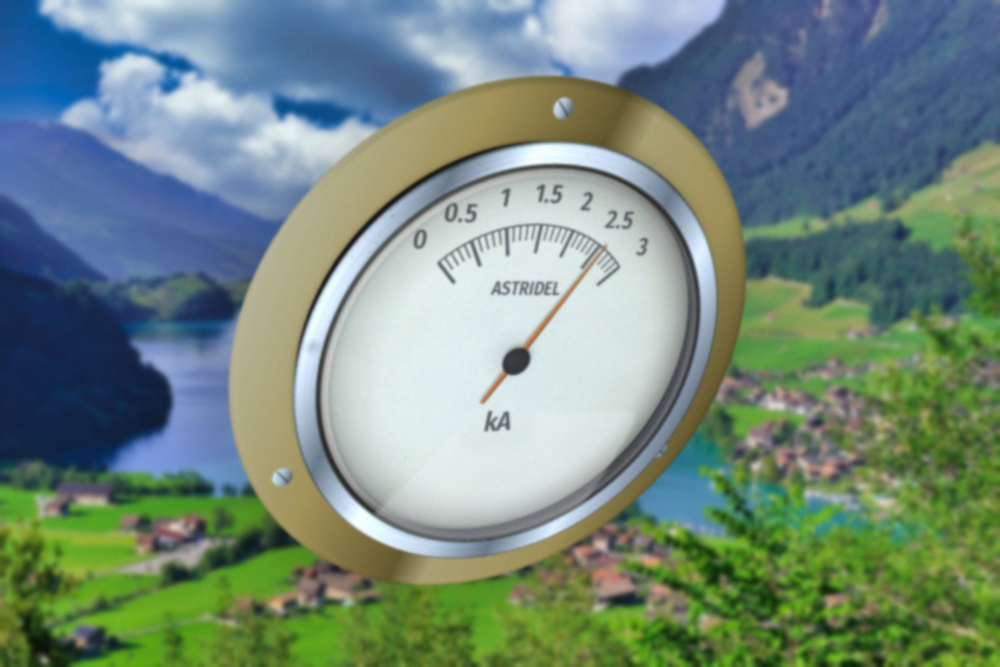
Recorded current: 2.5 kA
